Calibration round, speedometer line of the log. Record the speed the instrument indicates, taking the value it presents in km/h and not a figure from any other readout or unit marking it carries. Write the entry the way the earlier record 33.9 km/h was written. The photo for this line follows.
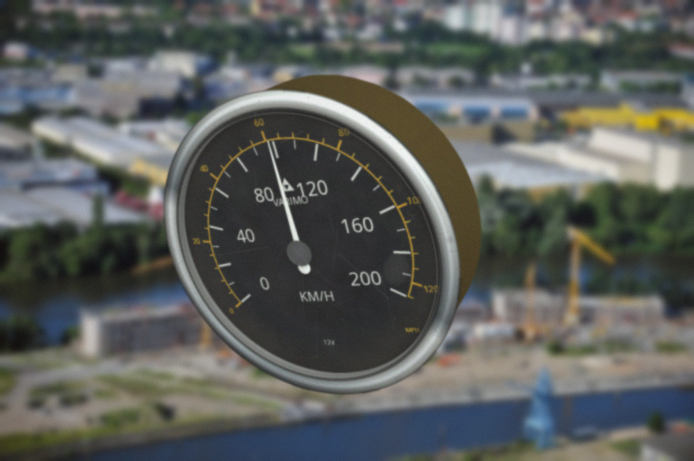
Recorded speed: 100 km/h
